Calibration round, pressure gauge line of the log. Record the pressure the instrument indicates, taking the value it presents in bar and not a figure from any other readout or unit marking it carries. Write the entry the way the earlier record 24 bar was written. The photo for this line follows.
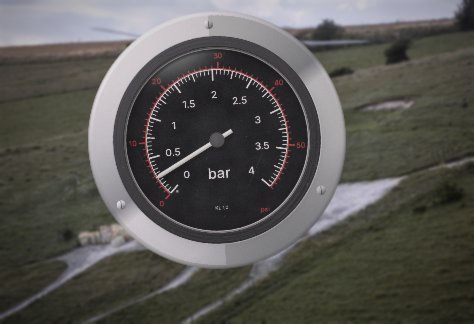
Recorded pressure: 0.25 bar
